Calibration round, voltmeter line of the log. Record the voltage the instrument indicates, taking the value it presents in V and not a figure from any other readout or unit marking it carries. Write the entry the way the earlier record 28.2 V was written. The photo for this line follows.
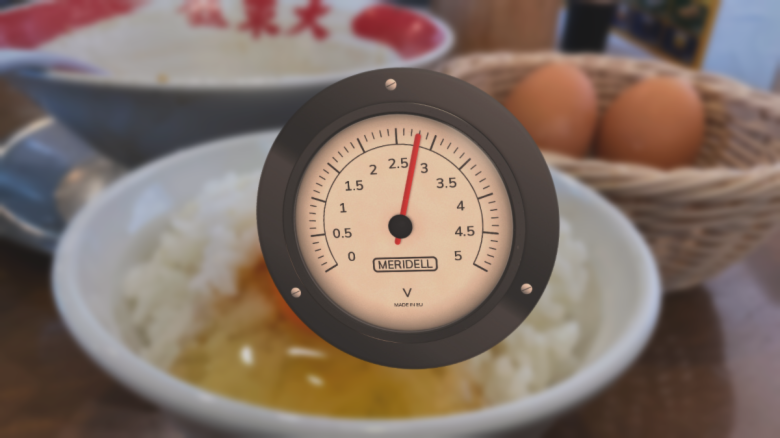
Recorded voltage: 2.8 V
